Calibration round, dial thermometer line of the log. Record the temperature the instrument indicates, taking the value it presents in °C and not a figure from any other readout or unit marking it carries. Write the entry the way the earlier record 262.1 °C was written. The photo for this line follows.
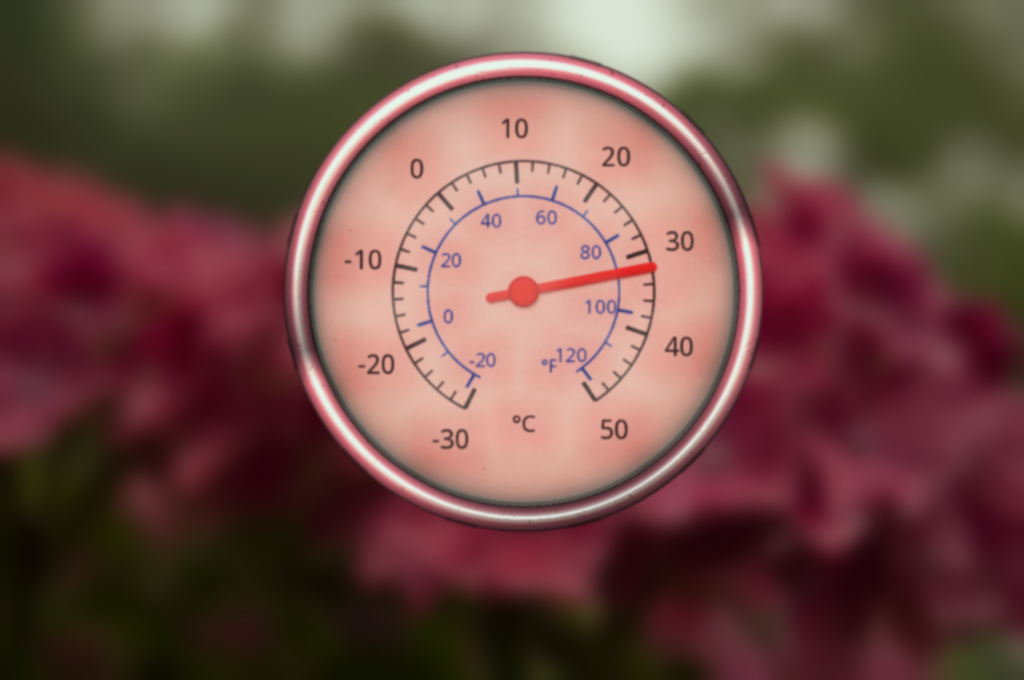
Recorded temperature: 32 °C
